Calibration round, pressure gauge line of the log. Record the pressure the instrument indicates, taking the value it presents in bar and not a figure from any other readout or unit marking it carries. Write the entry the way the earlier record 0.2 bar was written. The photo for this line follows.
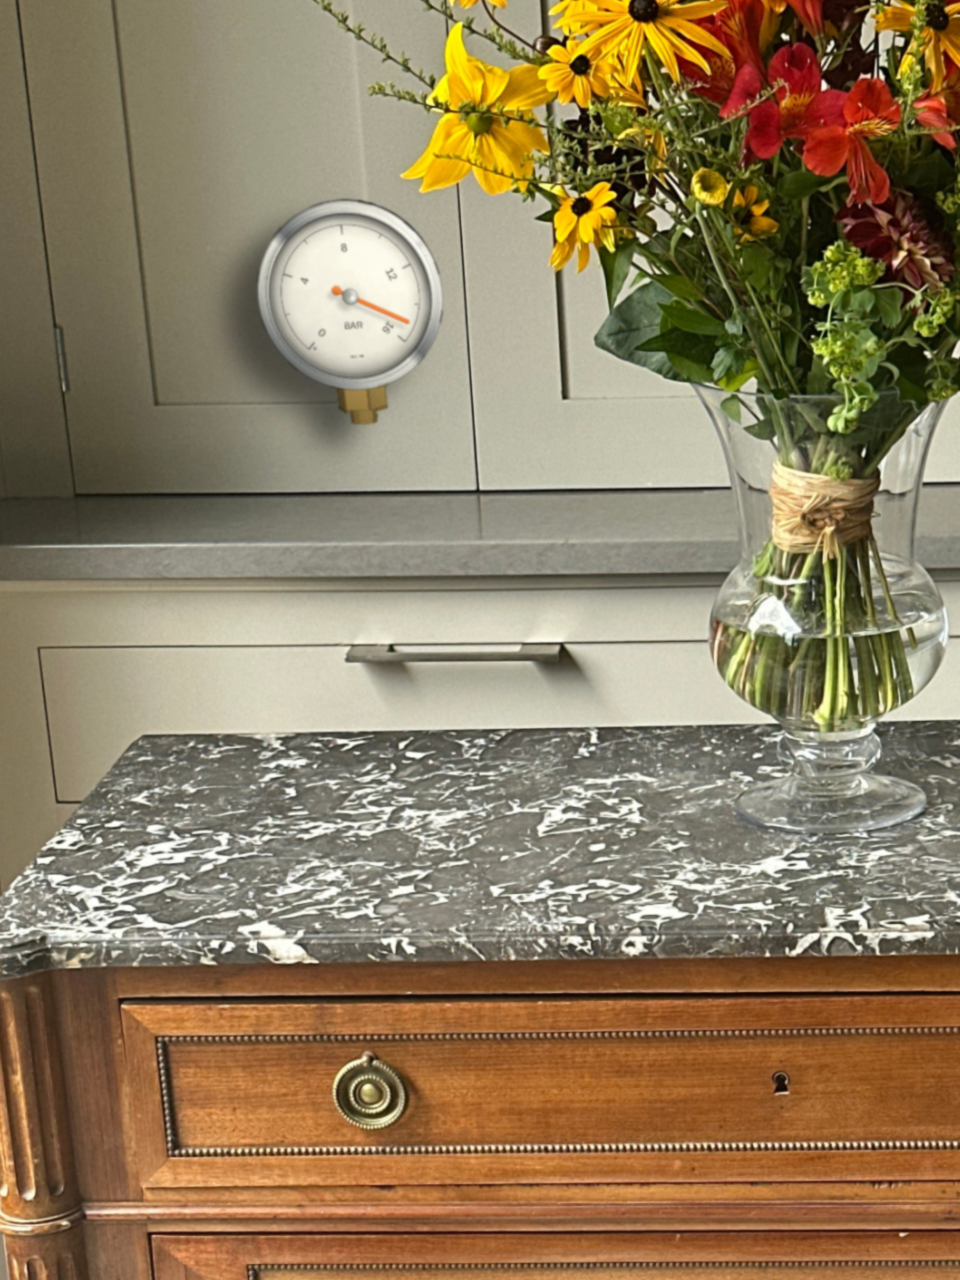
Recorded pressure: 15 bar
